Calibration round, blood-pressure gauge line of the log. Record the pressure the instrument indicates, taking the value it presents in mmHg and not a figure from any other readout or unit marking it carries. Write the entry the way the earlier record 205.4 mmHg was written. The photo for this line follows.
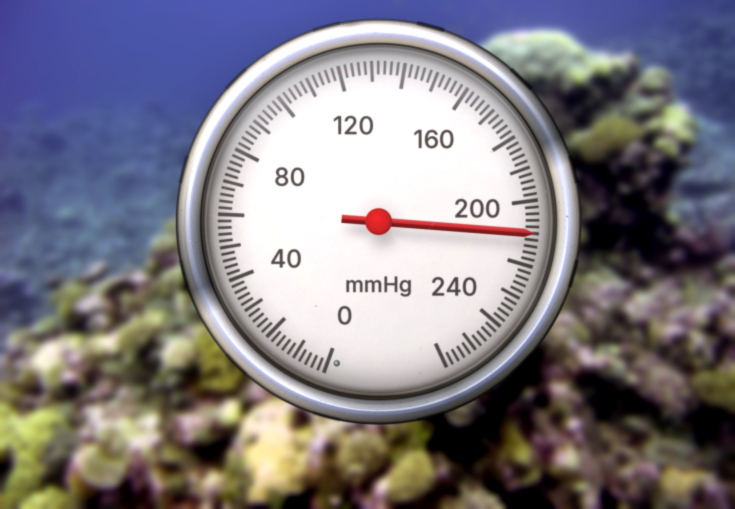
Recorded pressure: 210 mmHg
